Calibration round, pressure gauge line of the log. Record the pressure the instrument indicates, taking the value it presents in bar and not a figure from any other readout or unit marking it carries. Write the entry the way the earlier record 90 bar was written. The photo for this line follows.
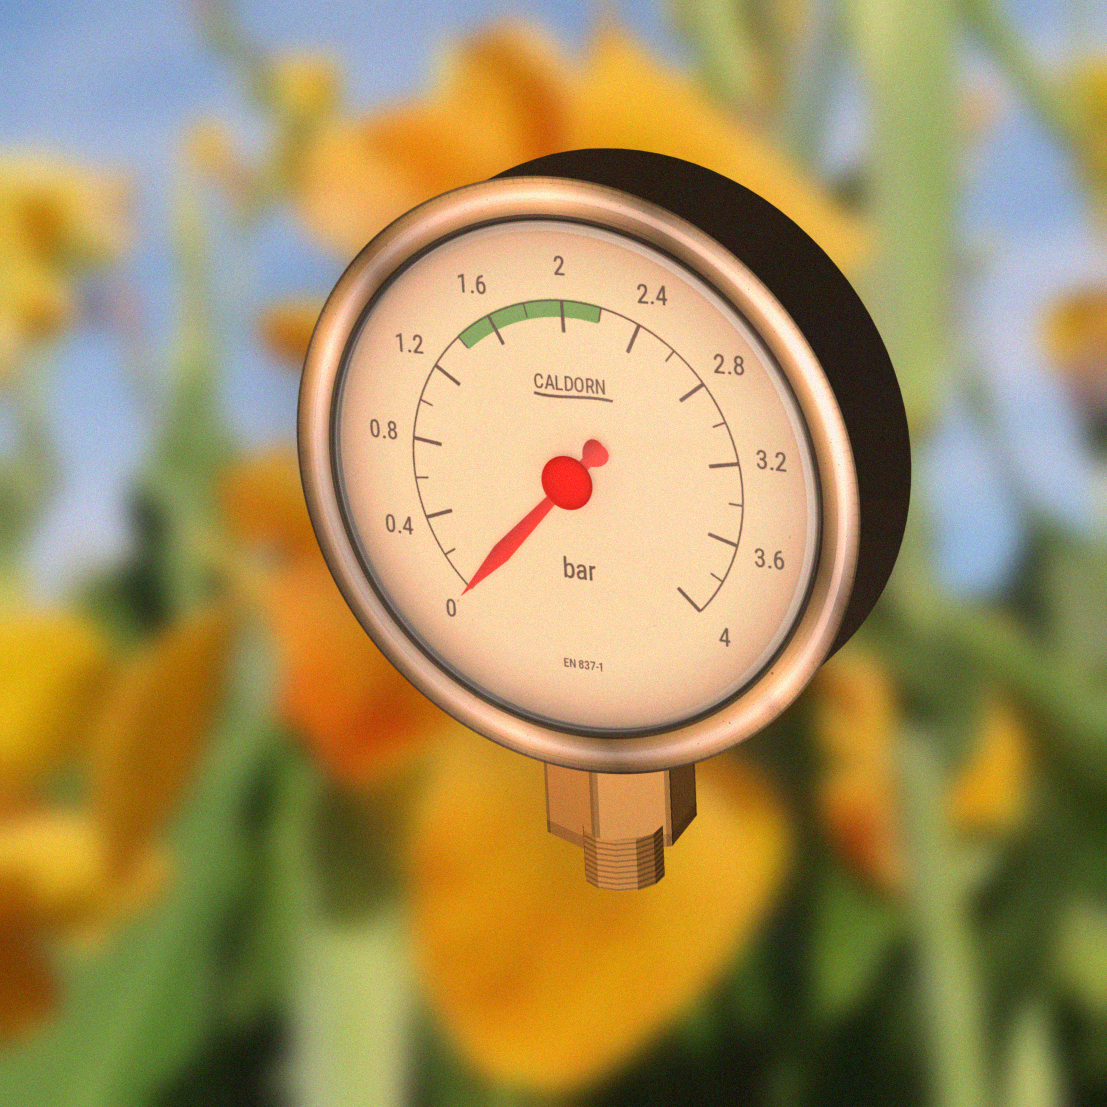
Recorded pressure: 0 bar
